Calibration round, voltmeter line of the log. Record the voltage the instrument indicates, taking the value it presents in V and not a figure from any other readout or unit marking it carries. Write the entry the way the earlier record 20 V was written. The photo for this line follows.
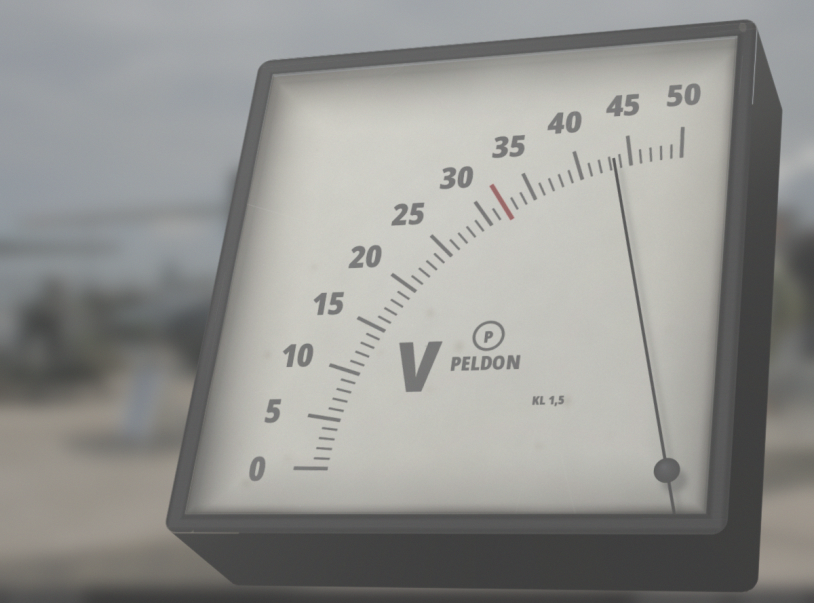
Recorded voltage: 43.5 V
